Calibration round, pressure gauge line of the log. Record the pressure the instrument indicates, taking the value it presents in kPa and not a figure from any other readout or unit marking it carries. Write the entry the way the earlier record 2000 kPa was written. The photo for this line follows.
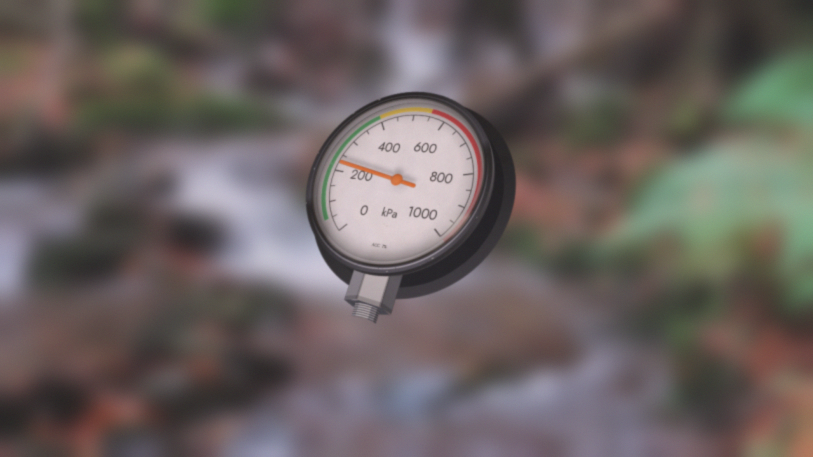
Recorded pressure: 225 kPa
